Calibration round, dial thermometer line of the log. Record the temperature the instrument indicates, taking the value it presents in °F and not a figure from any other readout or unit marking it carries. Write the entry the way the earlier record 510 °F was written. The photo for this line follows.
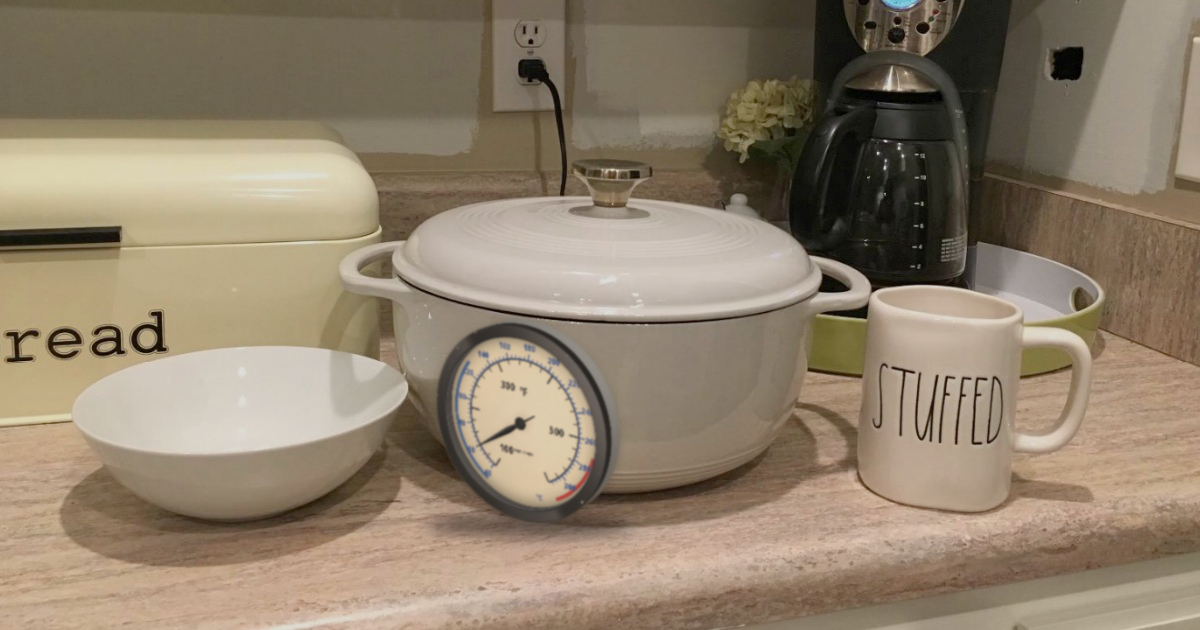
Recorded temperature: 140 °F
